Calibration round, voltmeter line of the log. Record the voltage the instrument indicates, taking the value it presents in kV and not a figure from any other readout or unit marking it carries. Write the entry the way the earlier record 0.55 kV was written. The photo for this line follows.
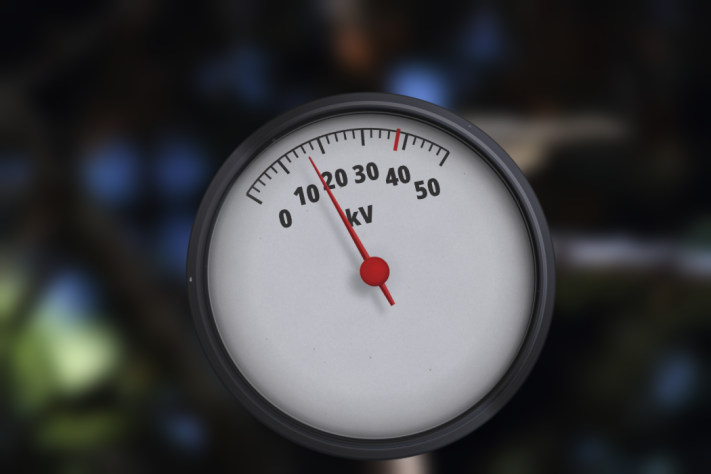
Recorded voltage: 16 kV
